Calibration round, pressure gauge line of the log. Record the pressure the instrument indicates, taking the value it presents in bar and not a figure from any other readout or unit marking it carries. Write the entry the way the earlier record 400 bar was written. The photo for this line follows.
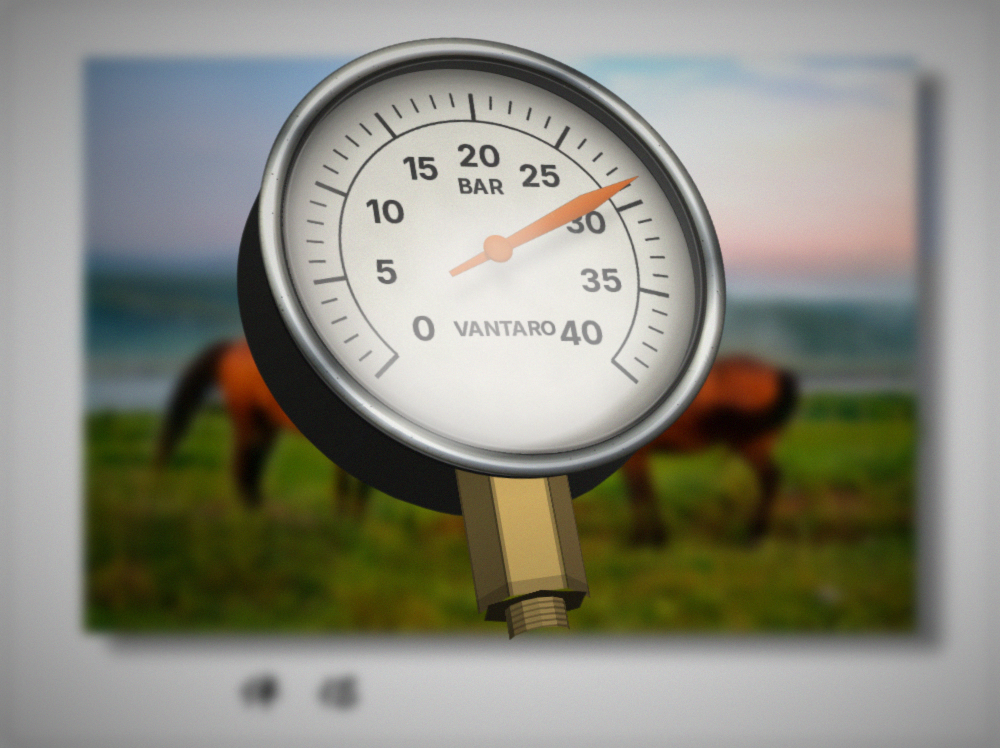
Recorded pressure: 29 bar
